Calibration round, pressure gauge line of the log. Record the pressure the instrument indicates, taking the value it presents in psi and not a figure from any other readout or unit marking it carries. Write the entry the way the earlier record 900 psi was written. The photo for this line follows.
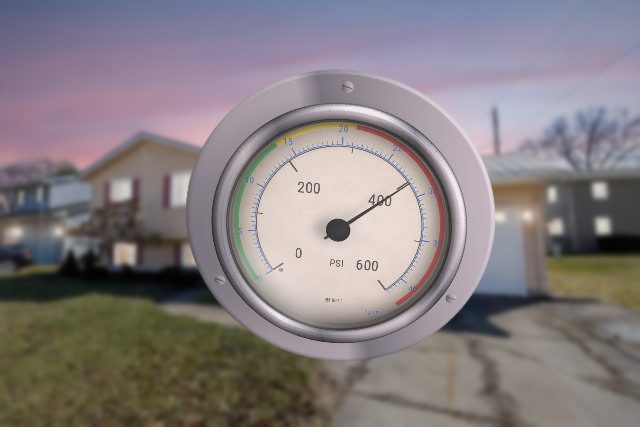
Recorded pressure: 400 psi
